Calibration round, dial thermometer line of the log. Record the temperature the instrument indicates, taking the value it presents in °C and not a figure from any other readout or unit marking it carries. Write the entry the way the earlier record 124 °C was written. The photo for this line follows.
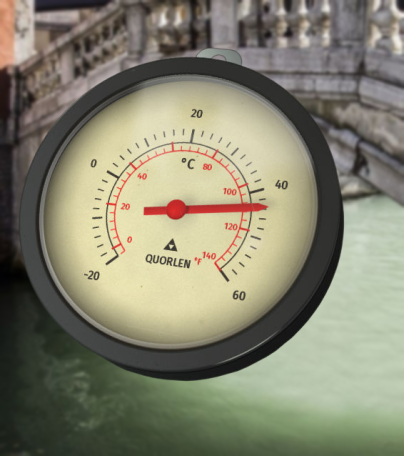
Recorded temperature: 44 °C
